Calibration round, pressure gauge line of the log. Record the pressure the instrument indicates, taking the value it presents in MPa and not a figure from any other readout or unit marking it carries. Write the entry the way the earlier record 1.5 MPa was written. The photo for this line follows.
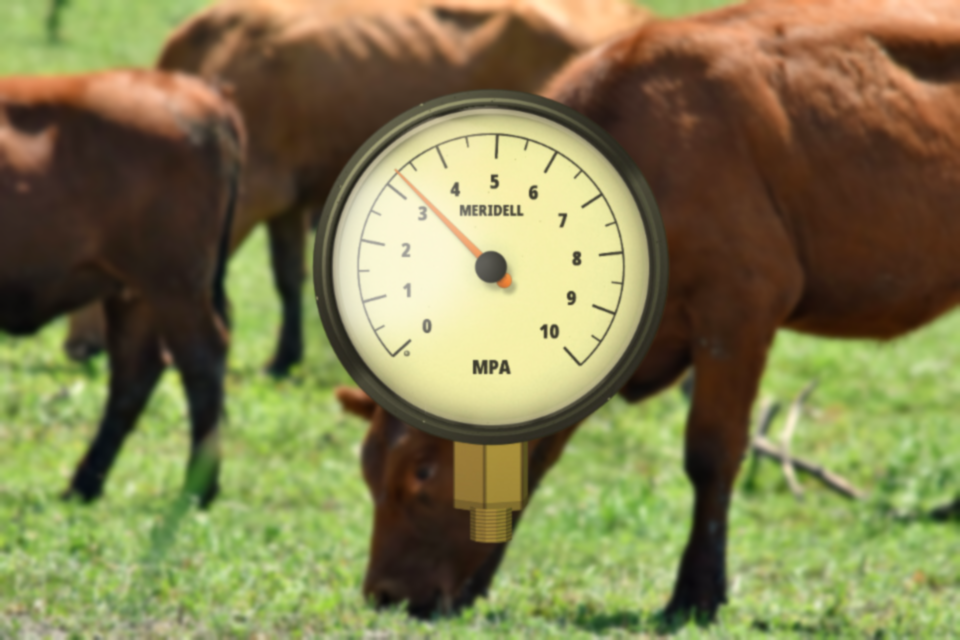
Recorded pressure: 3.25 MPa
